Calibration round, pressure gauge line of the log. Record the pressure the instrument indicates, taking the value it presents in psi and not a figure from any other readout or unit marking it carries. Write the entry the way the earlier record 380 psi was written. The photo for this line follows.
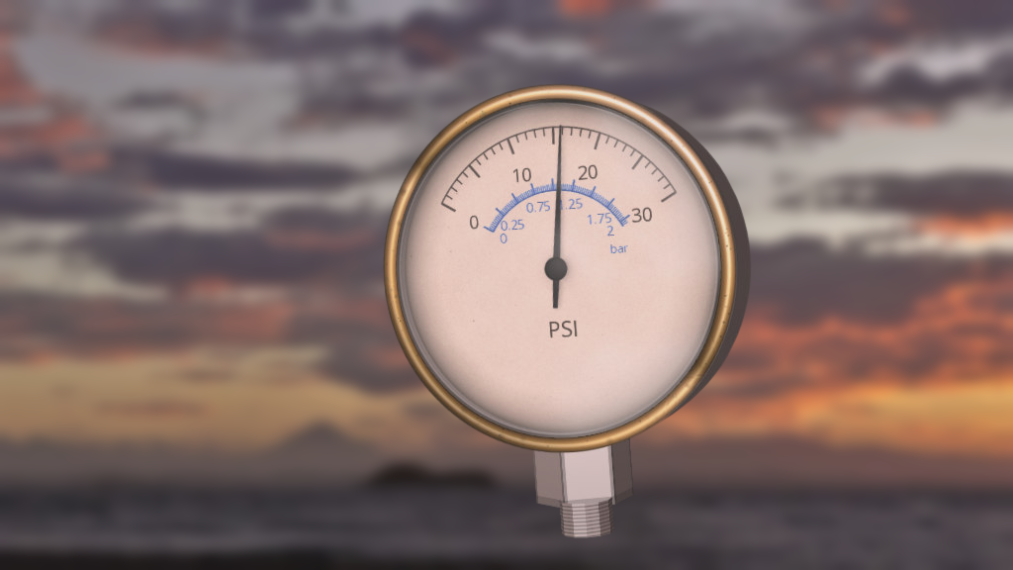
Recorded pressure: 16 psi
